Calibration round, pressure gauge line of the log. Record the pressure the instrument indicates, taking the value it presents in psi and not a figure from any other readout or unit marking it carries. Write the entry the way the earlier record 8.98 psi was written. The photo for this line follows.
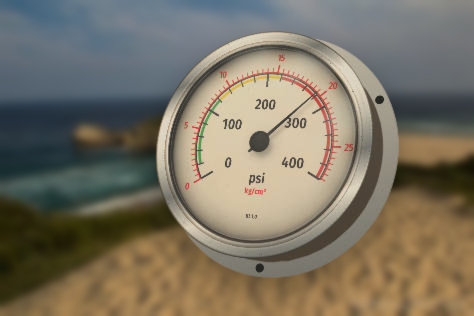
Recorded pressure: 280 psi
